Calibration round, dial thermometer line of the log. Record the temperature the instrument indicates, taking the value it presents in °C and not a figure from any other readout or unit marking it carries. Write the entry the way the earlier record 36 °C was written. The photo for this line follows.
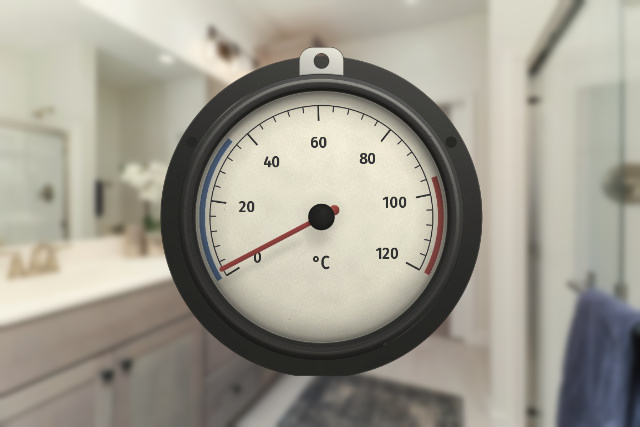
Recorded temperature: 2 °C
